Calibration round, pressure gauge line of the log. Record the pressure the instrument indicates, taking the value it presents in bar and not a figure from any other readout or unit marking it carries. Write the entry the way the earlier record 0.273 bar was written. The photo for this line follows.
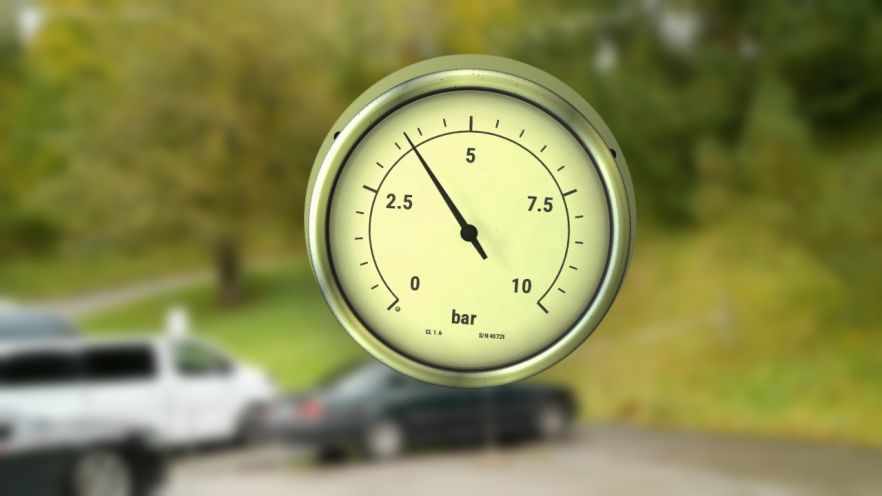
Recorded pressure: 3.75 bar
